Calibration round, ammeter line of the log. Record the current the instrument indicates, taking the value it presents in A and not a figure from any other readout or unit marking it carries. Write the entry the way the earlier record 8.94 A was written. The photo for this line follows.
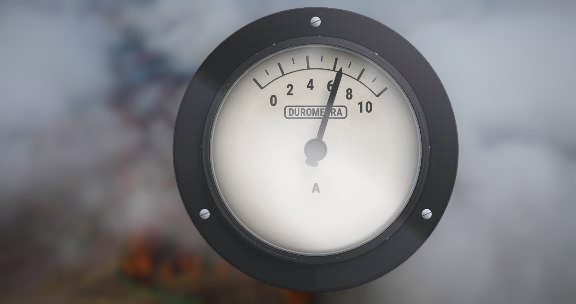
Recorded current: 6.5 A
